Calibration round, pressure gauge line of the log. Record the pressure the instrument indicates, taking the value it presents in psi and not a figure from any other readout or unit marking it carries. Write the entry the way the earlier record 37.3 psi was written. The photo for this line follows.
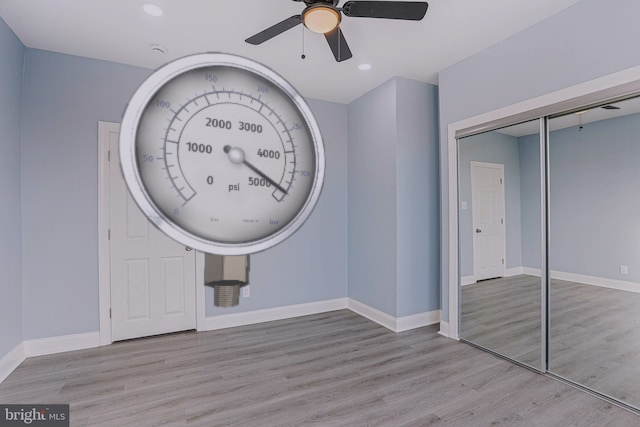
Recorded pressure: 4800 psi
